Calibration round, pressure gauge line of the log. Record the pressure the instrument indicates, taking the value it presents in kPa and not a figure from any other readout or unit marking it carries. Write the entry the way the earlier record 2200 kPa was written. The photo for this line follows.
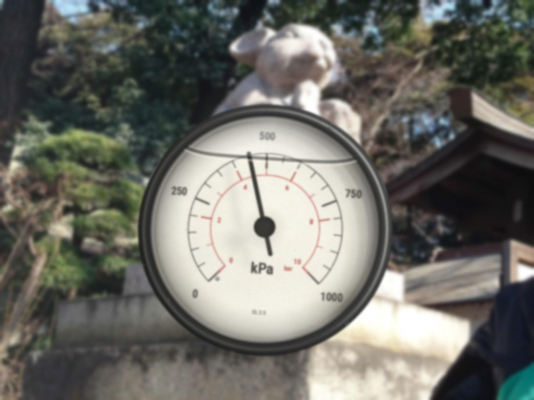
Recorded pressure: 450 kPa
